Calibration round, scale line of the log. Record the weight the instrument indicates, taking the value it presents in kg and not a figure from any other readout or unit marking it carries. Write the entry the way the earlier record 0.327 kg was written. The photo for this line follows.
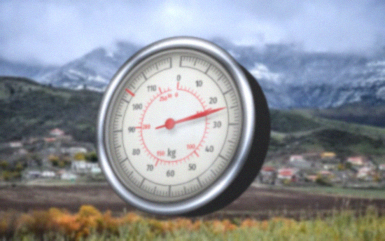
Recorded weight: 25 kg
